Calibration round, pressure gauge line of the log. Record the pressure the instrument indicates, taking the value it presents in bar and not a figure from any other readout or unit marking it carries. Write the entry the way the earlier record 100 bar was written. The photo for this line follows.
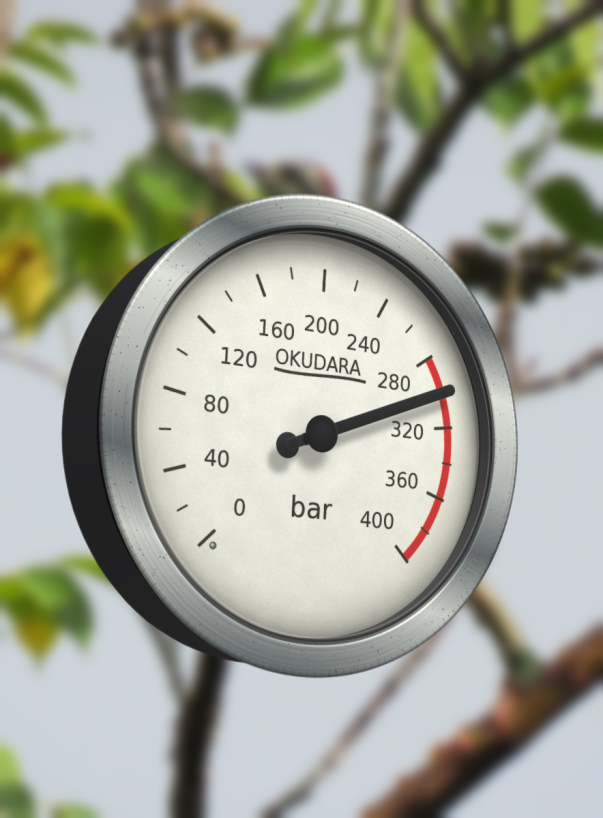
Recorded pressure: 300 bar
